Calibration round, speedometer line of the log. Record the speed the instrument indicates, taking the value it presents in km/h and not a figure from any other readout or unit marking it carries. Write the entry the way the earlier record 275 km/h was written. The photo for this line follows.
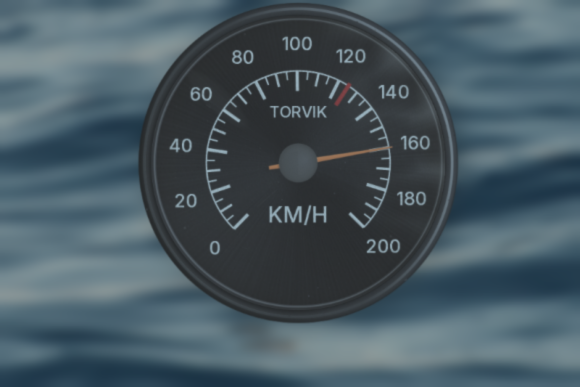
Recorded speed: 160 km/h
